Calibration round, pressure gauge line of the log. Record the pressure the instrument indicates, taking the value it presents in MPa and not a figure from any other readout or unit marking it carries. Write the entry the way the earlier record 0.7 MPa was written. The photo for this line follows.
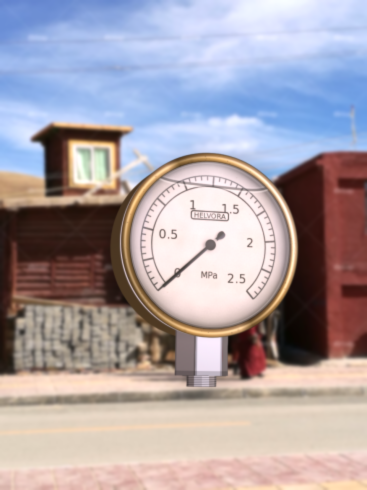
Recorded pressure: 0 MPa
